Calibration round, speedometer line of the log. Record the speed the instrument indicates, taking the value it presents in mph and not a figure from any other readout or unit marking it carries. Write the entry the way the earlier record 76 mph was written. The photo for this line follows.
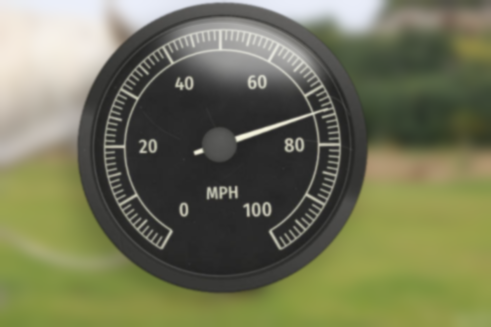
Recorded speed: 74 mph
